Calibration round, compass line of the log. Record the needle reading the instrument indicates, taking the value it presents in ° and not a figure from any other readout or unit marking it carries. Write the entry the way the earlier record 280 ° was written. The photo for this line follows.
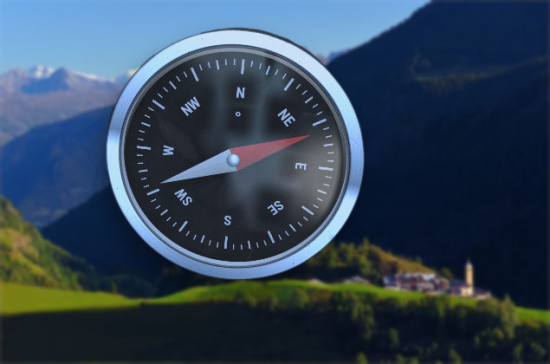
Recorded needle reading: 65 °
